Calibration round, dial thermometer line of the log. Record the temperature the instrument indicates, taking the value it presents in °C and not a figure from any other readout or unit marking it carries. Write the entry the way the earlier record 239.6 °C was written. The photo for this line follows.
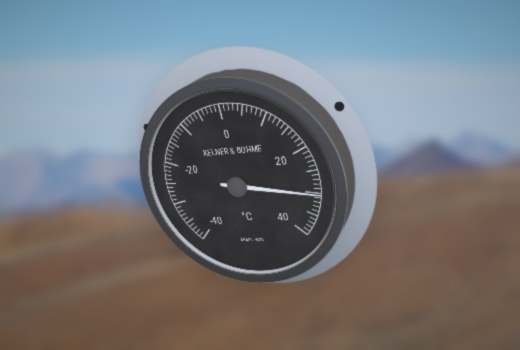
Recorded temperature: 30 °C
